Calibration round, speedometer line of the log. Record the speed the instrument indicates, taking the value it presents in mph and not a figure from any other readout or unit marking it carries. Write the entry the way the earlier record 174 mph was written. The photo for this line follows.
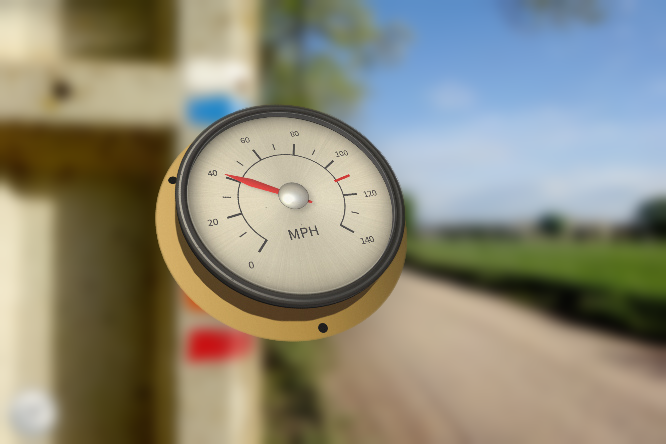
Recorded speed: 40 mph
